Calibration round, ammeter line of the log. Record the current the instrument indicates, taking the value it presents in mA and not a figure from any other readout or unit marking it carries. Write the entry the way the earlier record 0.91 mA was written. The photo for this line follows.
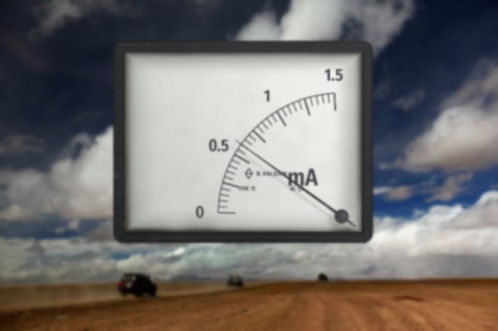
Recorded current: 0.6 mA
